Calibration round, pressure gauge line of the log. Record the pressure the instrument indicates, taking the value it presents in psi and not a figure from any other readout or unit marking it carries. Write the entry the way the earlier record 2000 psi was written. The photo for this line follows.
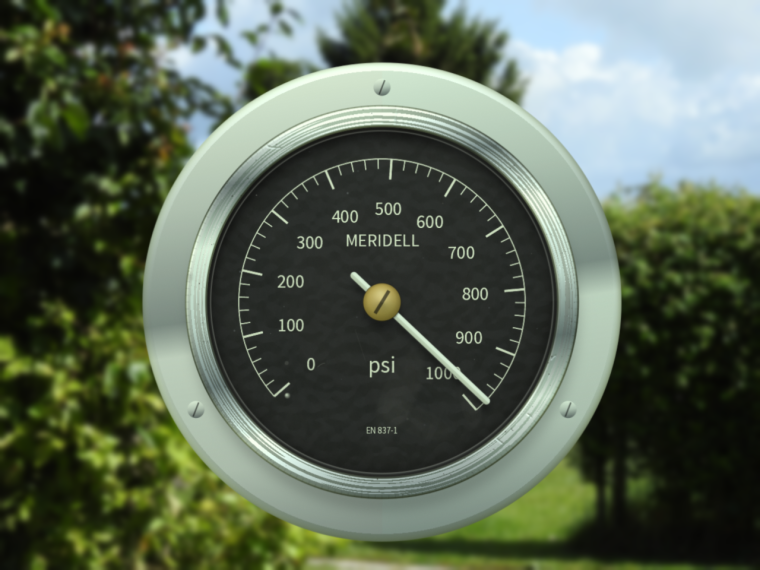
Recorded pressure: 980 psi
